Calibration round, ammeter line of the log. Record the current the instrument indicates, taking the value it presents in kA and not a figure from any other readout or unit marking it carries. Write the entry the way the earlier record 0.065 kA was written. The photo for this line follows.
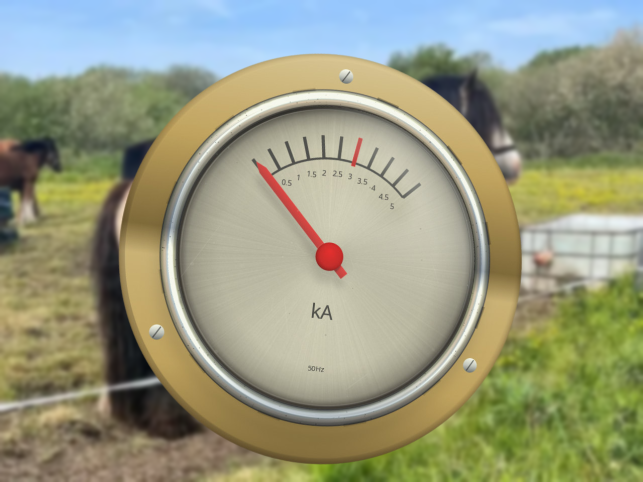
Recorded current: 0 kA
